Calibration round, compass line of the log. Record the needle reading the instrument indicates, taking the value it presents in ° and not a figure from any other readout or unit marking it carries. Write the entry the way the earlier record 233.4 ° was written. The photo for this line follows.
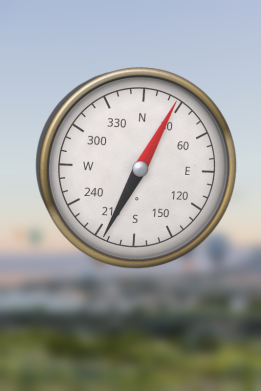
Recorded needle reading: 25 °
